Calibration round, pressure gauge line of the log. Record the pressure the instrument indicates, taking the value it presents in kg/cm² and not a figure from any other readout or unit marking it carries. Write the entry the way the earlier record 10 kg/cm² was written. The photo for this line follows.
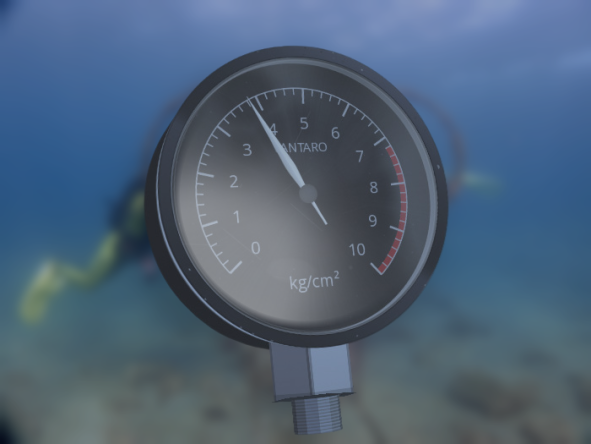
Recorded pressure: 3.8 kg/cm²
